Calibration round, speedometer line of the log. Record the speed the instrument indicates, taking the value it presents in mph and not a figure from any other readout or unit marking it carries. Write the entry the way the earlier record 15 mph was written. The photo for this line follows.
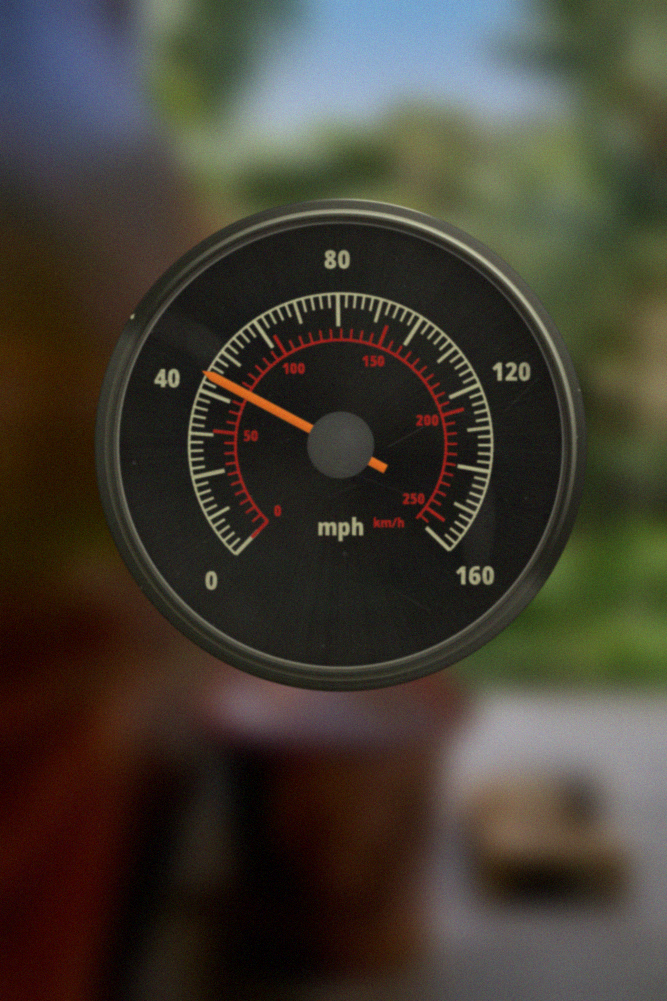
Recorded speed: 44 mph
